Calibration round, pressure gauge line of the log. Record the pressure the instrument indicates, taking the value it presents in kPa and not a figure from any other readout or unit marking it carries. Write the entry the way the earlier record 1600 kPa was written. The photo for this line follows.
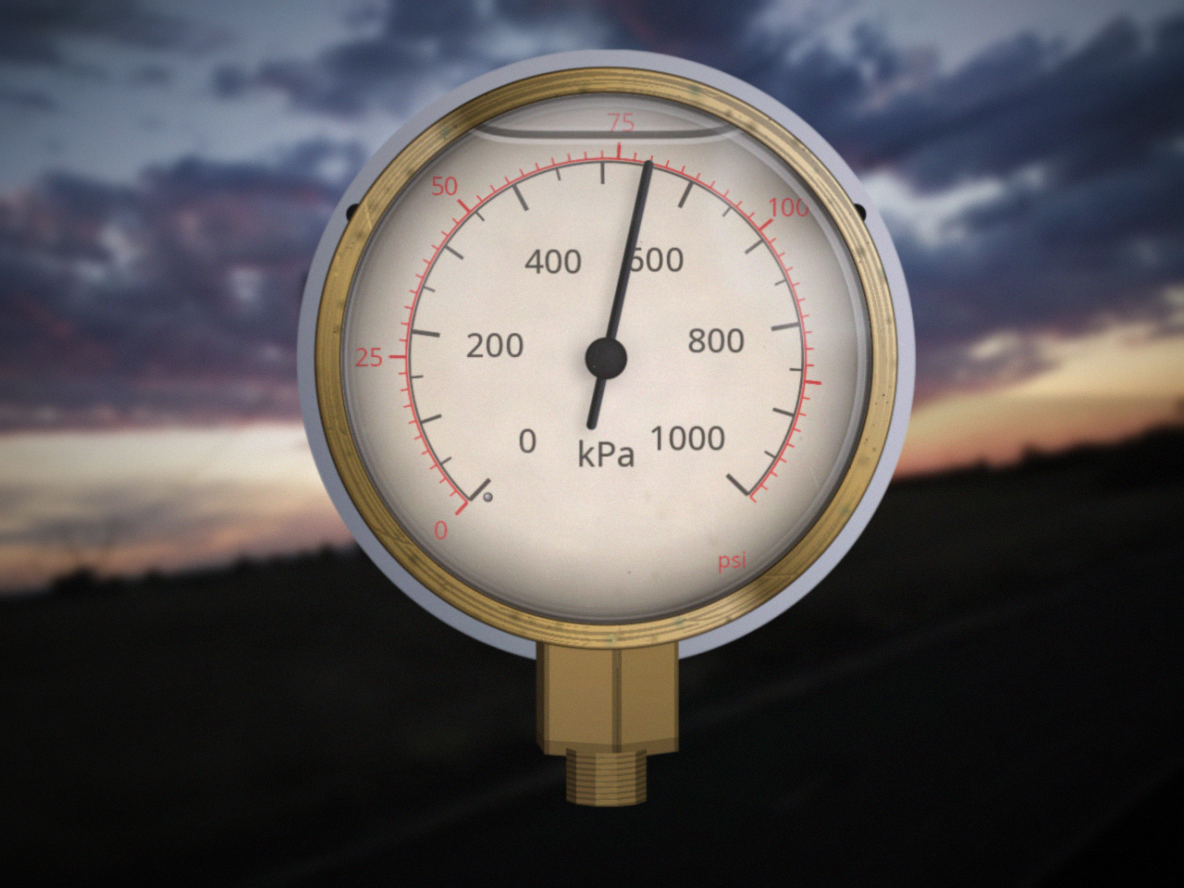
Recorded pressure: 550 kPa
